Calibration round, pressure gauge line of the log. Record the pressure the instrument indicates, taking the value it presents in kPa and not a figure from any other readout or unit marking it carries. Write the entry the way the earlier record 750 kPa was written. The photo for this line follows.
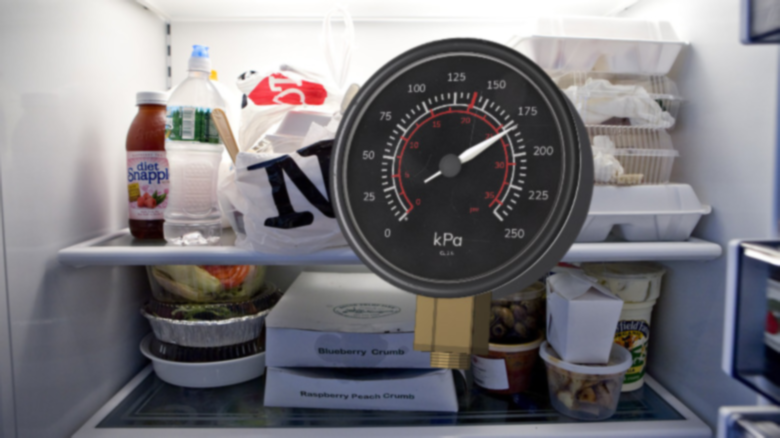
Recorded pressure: 180 kPa
